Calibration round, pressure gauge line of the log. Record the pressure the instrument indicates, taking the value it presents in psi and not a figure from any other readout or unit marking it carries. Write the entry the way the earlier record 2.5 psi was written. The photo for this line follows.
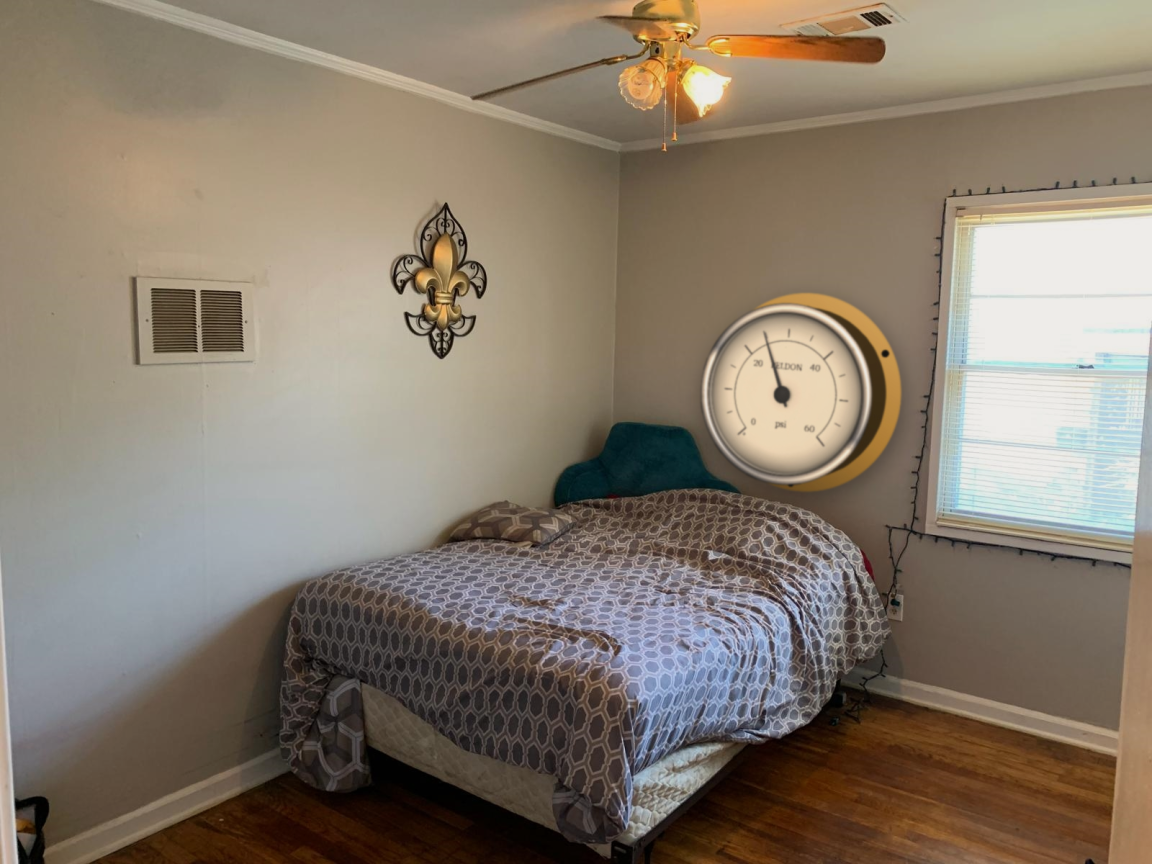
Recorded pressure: 25 psi
